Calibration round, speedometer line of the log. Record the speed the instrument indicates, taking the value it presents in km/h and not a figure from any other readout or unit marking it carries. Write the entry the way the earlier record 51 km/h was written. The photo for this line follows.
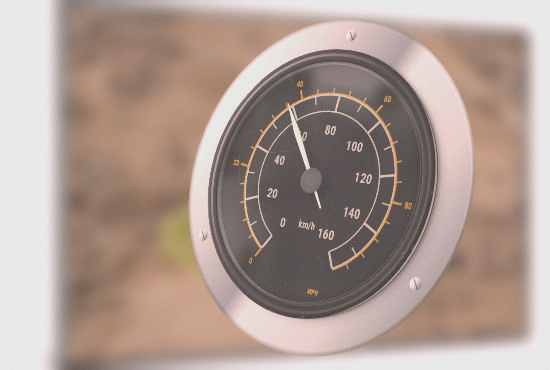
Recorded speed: 60 km/h
